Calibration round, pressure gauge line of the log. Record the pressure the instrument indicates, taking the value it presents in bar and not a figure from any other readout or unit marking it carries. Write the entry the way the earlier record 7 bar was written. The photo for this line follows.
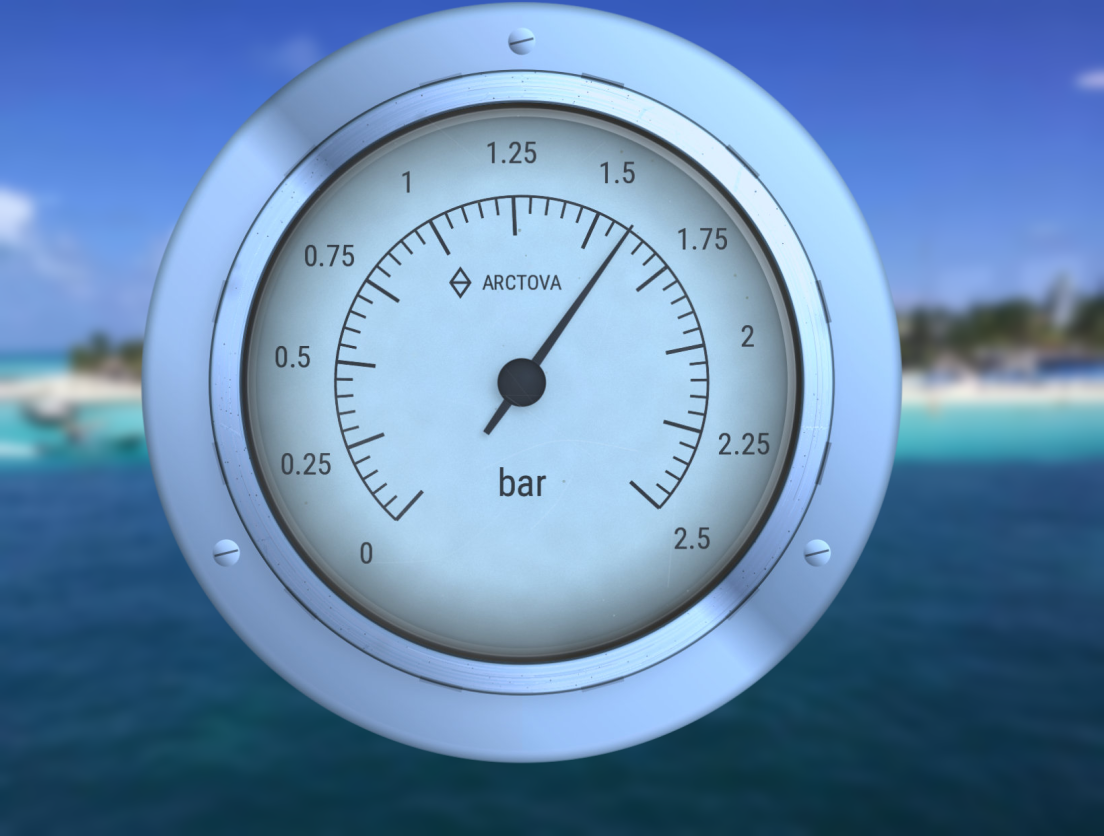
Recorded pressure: 1.6 bar
